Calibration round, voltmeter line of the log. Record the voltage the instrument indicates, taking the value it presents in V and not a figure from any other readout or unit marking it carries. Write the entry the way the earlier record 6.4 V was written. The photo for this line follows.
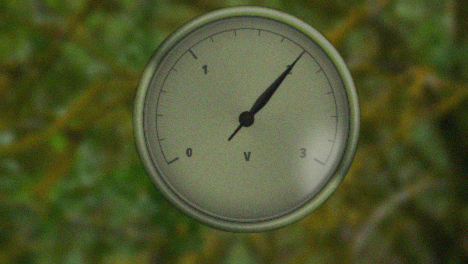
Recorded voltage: 2 V
